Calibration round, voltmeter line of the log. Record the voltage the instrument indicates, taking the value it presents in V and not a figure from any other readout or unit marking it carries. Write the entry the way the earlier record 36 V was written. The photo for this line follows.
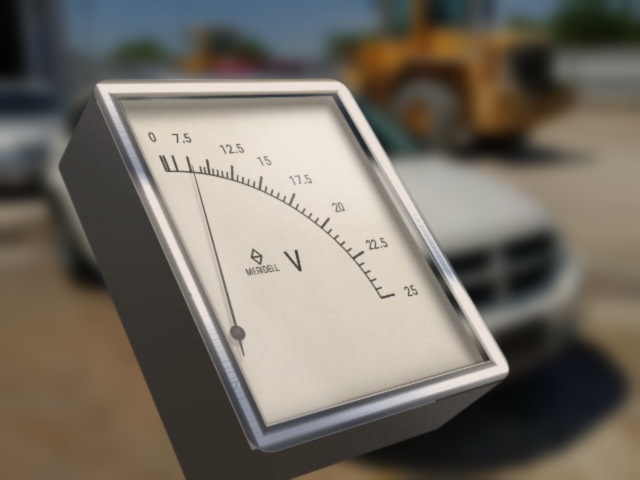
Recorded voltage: 7.5 V
